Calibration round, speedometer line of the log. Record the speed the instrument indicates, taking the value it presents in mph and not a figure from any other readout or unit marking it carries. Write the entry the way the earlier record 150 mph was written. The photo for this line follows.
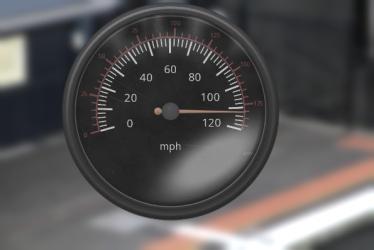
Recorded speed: 112 mph
